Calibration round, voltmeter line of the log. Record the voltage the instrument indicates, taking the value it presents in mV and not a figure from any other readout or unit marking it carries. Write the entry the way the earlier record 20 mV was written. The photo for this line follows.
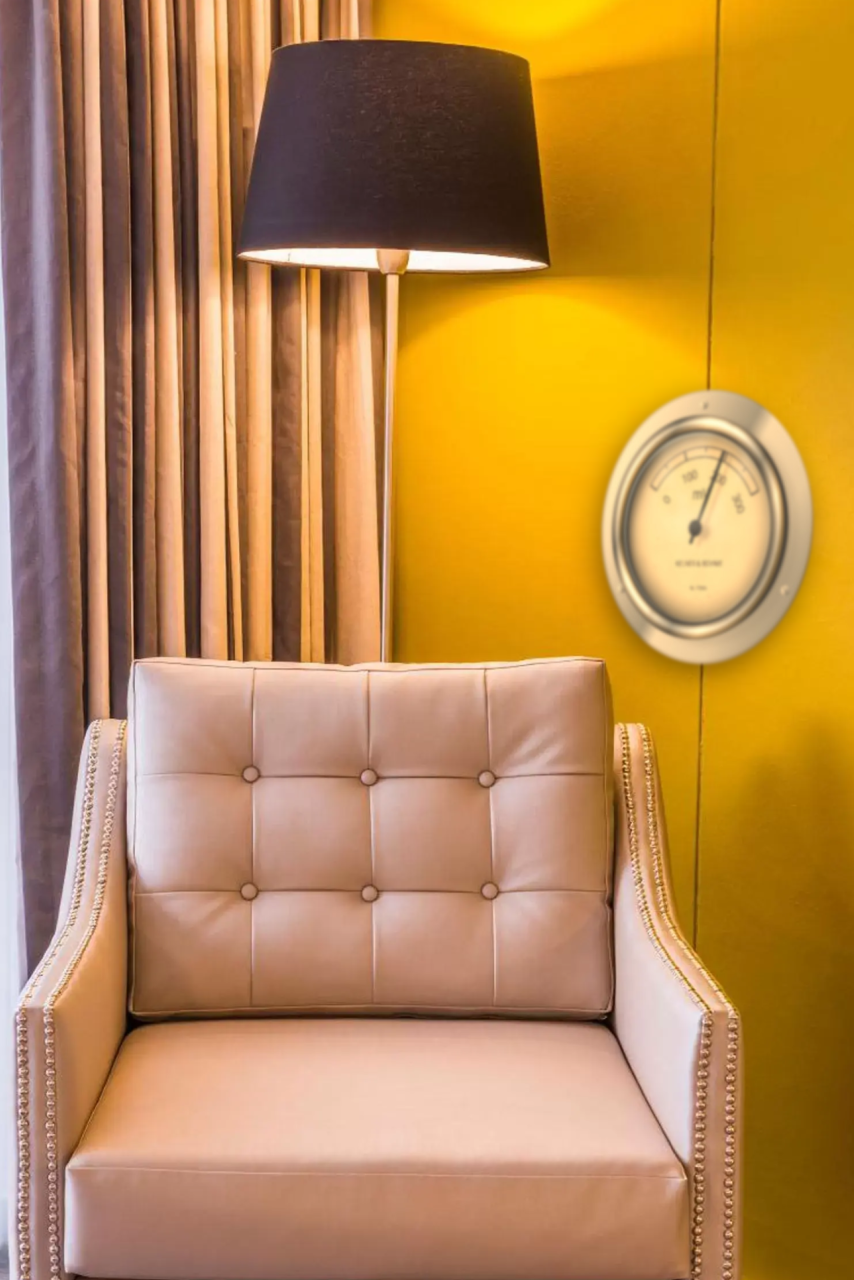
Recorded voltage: 200 mV
